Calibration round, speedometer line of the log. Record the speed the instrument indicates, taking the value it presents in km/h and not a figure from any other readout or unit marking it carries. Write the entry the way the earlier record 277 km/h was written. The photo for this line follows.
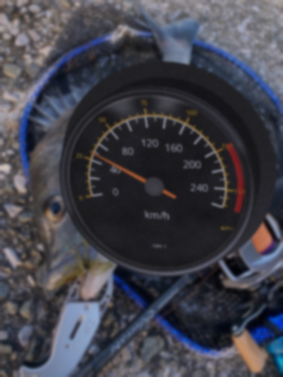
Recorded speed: 50 km/h
